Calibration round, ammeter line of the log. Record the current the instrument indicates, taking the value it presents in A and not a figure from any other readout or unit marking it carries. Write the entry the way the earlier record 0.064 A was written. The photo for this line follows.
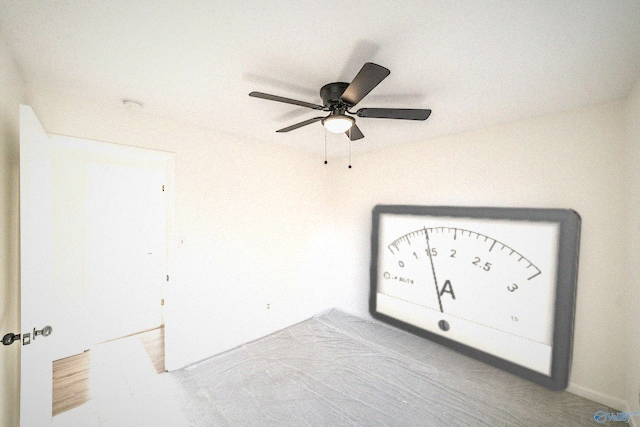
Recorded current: 1.5 A
